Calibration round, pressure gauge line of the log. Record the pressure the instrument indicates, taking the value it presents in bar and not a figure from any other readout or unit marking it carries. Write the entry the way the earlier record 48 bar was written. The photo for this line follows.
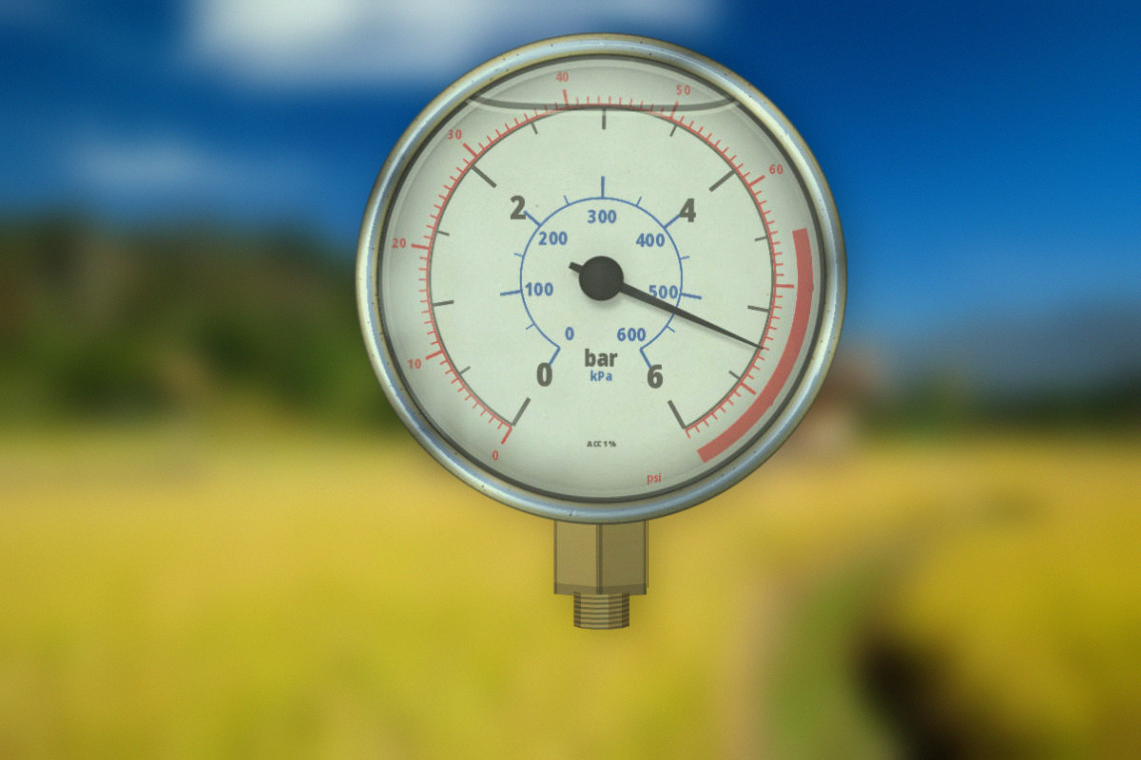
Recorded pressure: 5.25 bar
